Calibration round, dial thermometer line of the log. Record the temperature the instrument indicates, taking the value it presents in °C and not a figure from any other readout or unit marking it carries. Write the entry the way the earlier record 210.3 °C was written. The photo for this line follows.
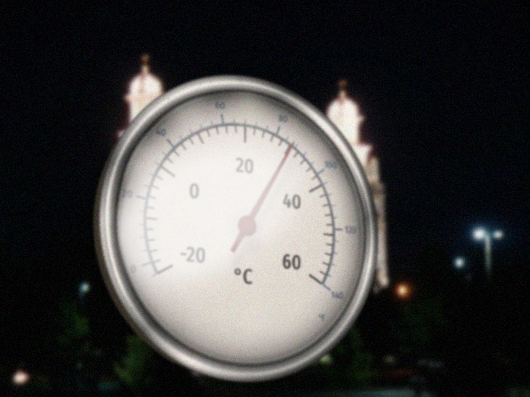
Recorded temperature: 30 °C
